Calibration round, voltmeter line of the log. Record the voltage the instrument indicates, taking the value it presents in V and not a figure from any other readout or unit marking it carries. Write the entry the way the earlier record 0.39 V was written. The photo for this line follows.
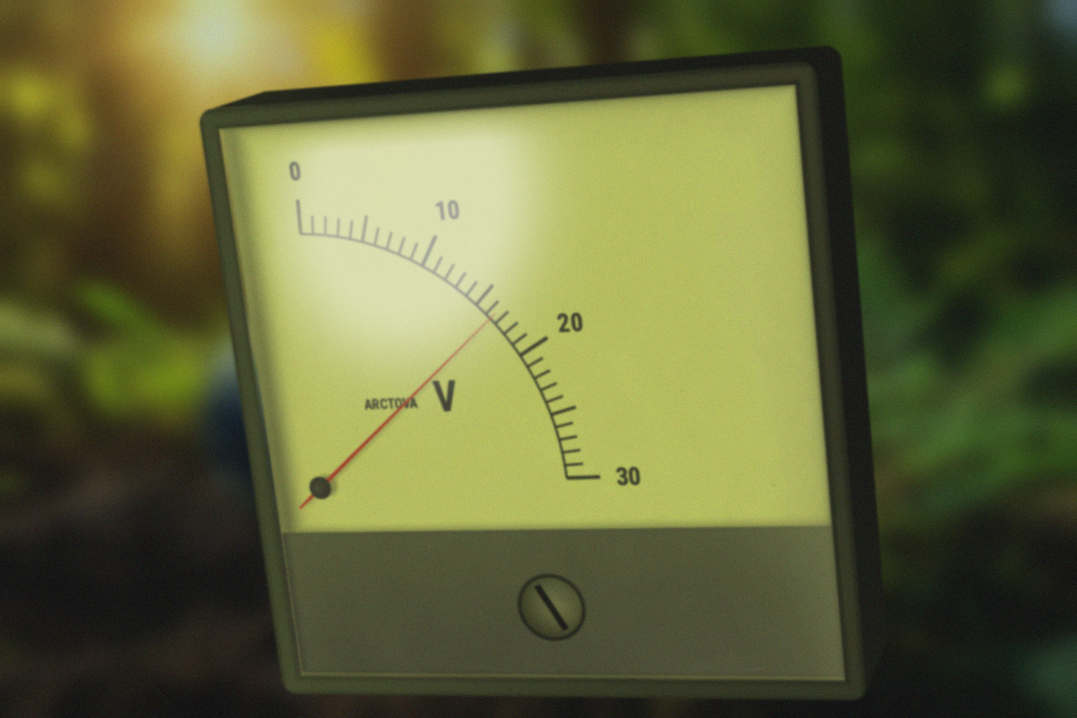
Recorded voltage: 16.5 V
